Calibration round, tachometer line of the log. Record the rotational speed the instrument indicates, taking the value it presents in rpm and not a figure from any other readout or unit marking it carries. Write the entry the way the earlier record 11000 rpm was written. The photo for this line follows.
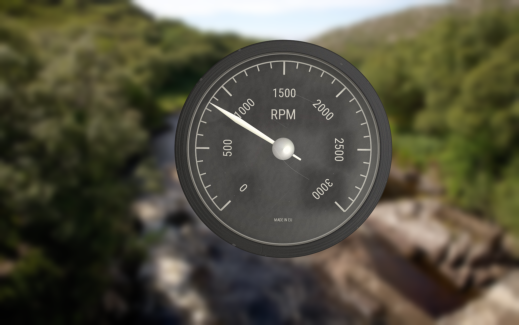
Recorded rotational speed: 850 rpm
